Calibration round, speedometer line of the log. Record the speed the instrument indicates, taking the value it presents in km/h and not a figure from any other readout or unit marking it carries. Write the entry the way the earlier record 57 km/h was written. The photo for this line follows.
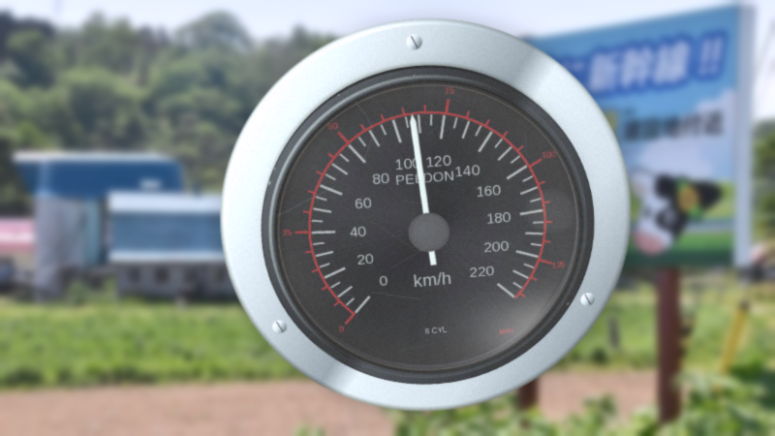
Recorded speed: 107.5 km/h
